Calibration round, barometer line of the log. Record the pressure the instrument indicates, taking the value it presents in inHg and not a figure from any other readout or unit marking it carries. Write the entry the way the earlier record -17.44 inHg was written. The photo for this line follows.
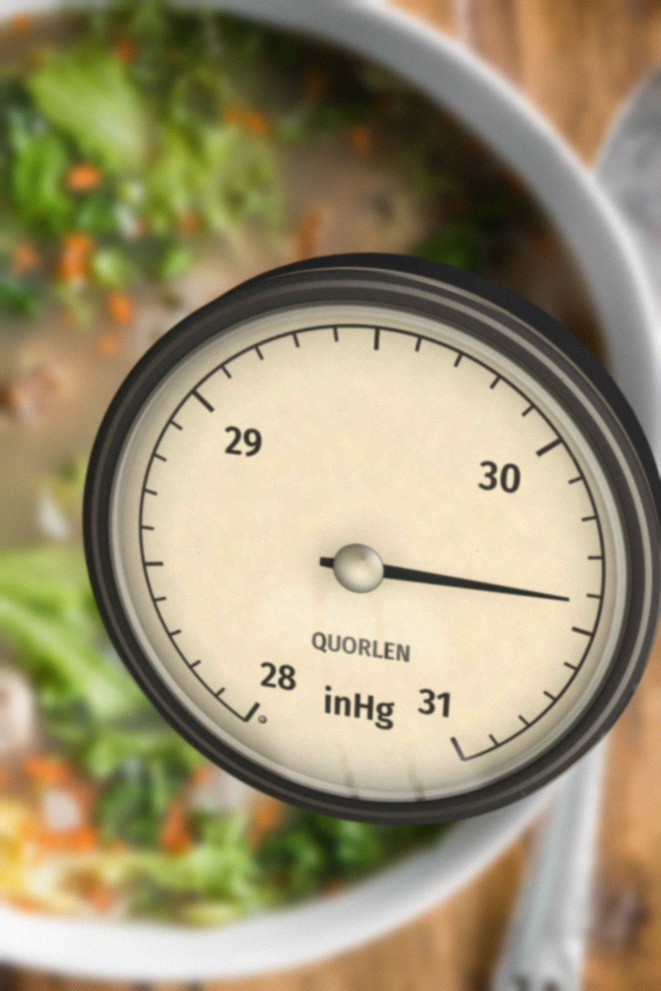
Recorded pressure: 30.4 inHg
